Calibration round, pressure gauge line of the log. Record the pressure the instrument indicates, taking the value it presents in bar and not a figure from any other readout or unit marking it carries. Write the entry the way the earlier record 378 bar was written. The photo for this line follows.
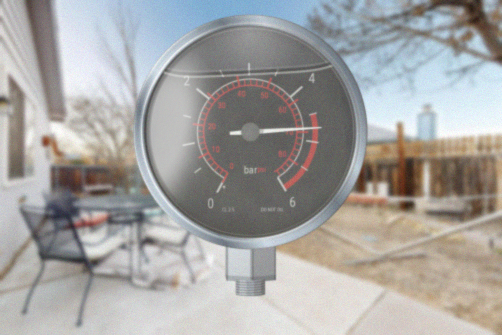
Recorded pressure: 4.75 bar
